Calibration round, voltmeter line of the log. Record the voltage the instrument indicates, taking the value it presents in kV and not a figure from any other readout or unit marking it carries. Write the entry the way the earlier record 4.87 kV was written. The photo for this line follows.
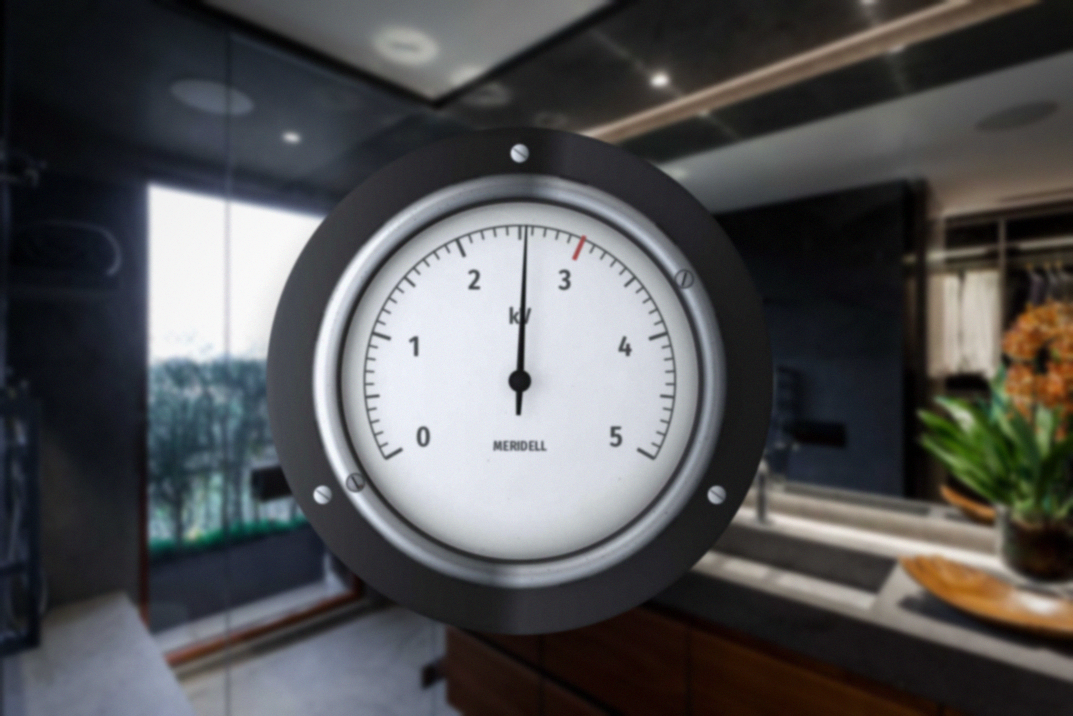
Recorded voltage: 2.55 kV
